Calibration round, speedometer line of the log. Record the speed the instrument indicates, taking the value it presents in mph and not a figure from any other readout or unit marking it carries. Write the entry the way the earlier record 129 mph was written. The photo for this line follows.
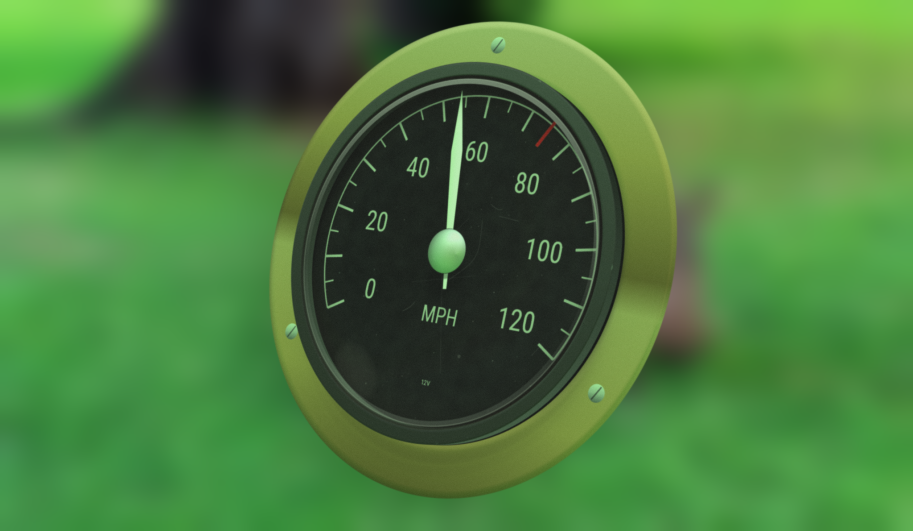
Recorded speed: 55 mph
